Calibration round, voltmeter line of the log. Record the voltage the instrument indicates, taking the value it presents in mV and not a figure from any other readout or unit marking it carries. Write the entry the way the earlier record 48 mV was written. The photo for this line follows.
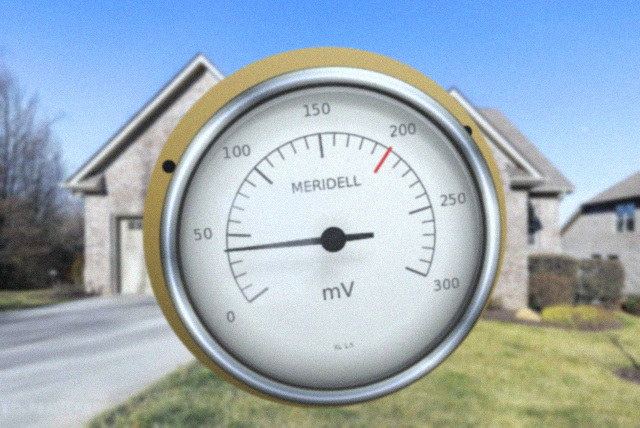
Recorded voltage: 40 mV
